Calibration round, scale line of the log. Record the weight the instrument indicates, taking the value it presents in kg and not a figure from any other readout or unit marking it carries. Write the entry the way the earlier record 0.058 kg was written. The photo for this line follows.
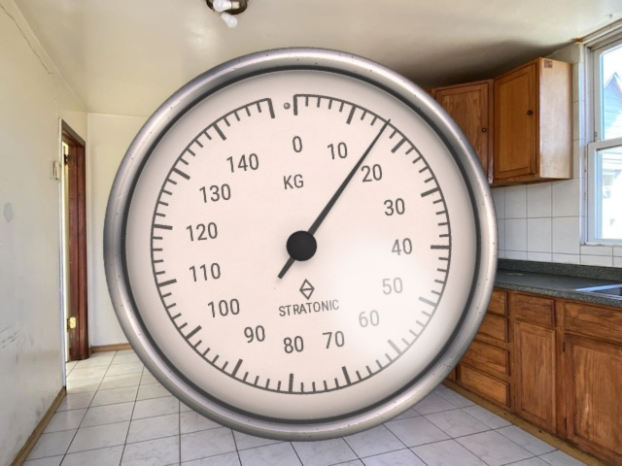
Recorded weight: 16 kg
